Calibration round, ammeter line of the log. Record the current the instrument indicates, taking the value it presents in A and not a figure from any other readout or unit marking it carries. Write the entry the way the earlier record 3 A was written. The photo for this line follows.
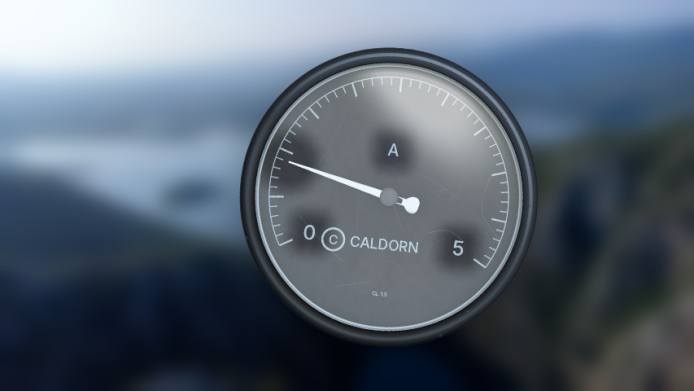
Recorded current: 0.9 A
